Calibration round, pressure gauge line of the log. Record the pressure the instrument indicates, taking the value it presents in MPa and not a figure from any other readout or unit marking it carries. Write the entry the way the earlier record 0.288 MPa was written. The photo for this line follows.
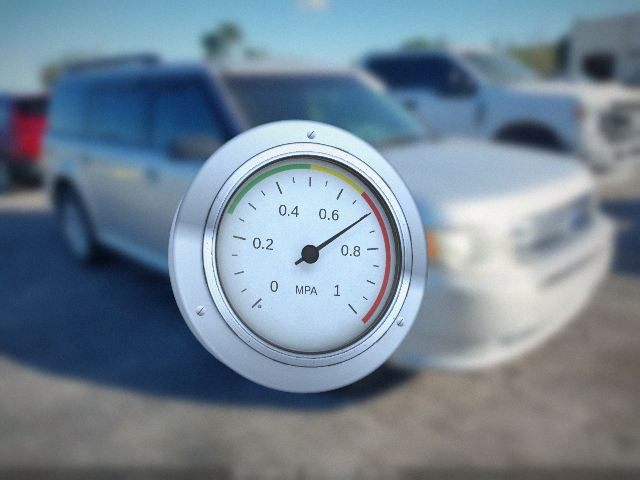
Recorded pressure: 0.7 MPa
